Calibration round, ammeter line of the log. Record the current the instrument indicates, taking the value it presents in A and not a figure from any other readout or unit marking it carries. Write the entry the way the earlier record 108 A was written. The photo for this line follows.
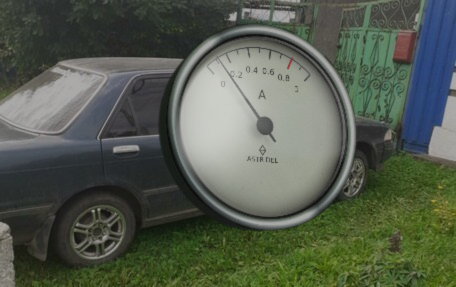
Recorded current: 0.1 A
